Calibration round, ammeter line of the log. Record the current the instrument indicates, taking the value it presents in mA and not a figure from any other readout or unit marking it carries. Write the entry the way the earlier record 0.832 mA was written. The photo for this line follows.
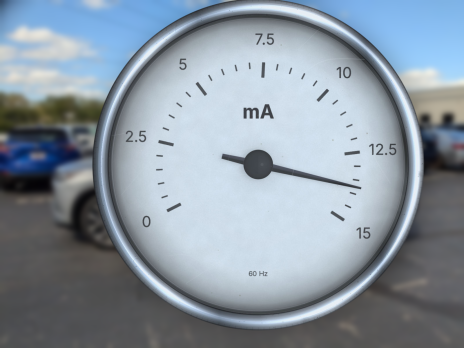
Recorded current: 13.75 mA
